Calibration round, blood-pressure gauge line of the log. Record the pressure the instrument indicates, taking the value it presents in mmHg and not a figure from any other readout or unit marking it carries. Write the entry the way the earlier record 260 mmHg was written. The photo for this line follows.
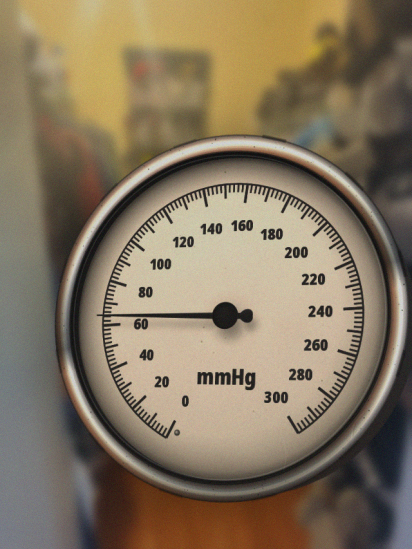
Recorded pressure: 64 mmHg
